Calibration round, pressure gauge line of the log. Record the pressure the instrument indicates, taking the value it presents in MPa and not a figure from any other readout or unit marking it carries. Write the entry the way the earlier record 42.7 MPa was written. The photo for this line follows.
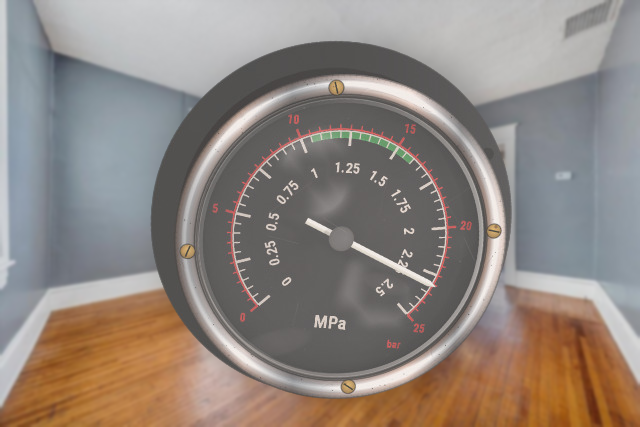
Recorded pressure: 2.3 MPa
